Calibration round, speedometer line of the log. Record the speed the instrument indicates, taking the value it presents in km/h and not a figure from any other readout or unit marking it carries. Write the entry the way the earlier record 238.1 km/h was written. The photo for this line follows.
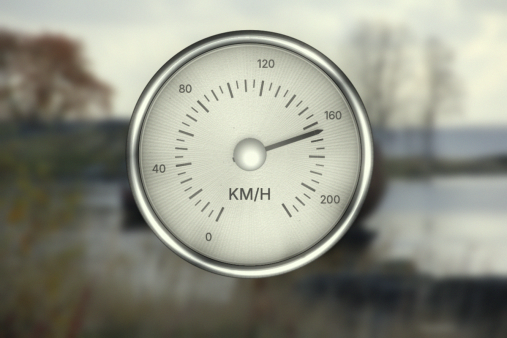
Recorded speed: 165 km/h
